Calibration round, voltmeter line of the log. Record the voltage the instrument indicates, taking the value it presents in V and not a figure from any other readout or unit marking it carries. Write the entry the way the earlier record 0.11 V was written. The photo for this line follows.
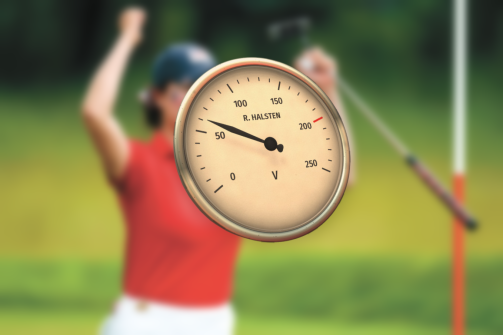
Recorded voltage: 60 V
